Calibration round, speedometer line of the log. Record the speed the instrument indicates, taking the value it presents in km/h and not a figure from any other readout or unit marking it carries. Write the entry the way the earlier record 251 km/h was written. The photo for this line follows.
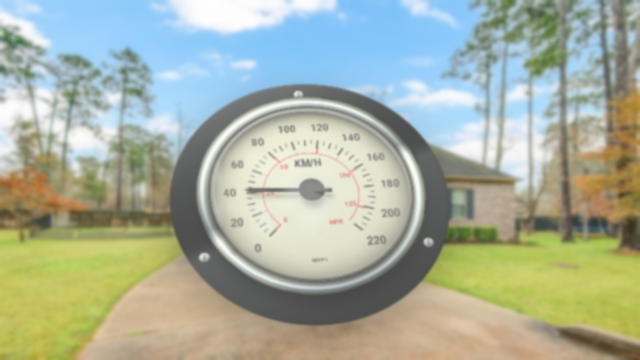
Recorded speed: 40 km/h
